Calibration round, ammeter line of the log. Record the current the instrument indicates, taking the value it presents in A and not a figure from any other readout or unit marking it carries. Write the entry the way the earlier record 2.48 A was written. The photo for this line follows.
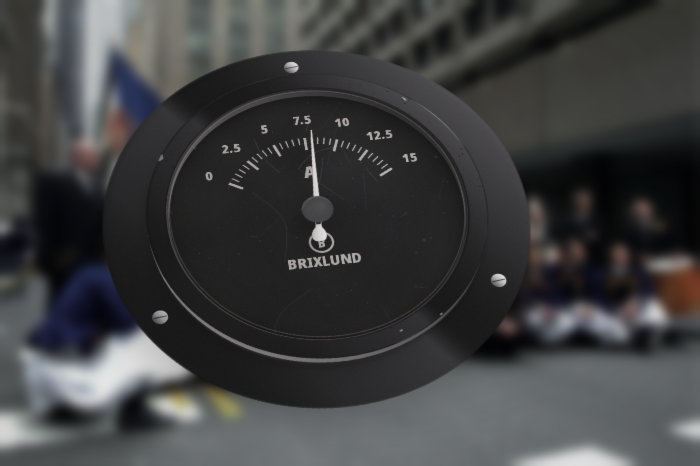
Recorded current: 8 A
